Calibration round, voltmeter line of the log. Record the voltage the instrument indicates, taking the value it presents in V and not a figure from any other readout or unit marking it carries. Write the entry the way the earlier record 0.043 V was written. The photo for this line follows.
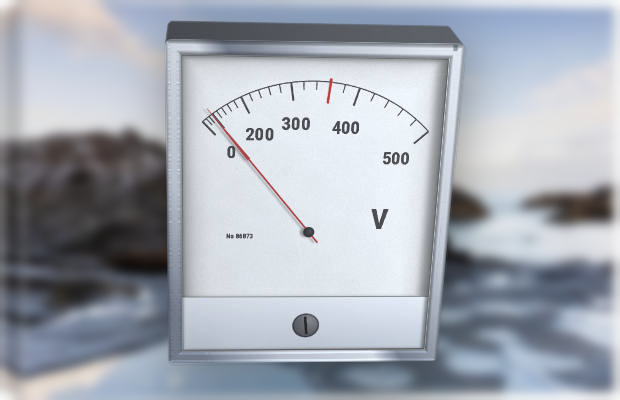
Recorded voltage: 100 V
